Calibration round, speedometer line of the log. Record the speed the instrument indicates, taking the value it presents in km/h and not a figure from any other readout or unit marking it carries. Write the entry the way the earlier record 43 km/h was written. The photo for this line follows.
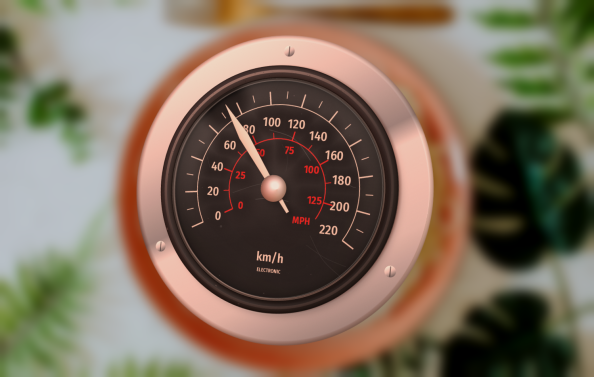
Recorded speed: 75 km/h
